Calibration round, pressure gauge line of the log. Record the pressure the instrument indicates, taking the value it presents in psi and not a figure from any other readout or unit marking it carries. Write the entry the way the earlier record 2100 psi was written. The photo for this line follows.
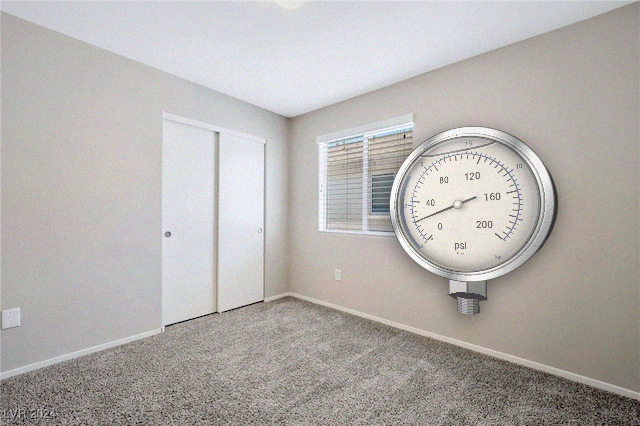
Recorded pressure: 20 psi
